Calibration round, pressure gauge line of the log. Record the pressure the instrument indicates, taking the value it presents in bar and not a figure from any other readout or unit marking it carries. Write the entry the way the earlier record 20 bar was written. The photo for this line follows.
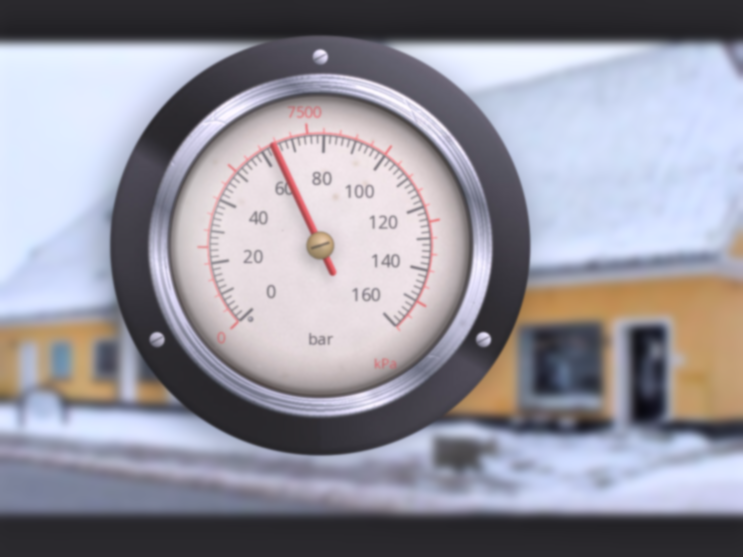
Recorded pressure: 64 bar
